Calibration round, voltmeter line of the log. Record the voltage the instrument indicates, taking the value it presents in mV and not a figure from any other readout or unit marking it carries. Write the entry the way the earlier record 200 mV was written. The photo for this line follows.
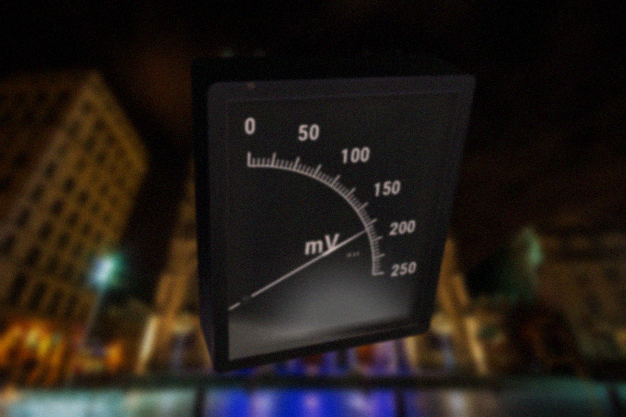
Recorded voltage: 175 mV
